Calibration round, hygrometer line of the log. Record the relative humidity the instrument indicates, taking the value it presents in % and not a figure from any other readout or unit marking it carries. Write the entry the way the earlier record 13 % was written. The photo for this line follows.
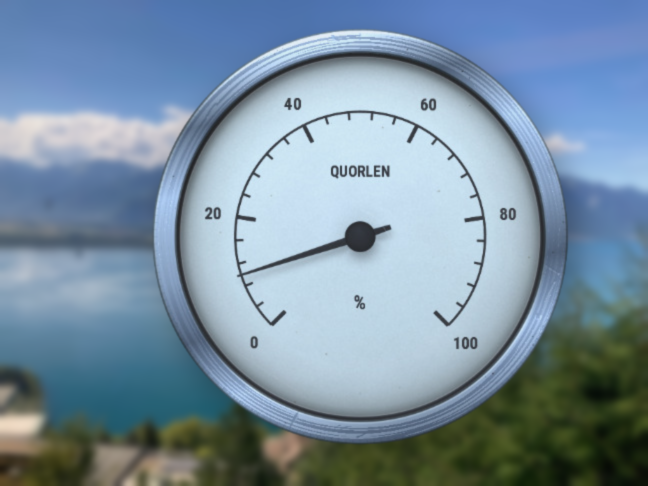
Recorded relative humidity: 10 %
